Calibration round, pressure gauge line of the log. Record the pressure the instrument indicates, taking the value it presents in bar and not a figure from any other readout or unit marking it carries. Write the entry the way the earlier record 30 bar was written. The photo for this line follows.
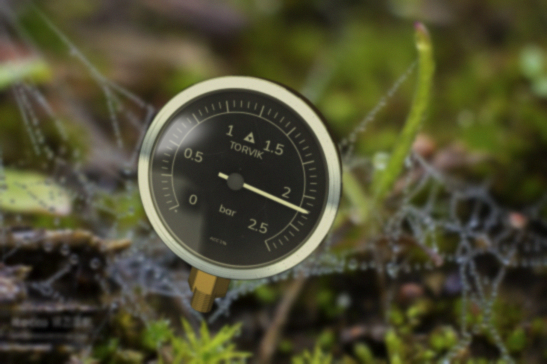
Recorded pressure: 2.1 bar
